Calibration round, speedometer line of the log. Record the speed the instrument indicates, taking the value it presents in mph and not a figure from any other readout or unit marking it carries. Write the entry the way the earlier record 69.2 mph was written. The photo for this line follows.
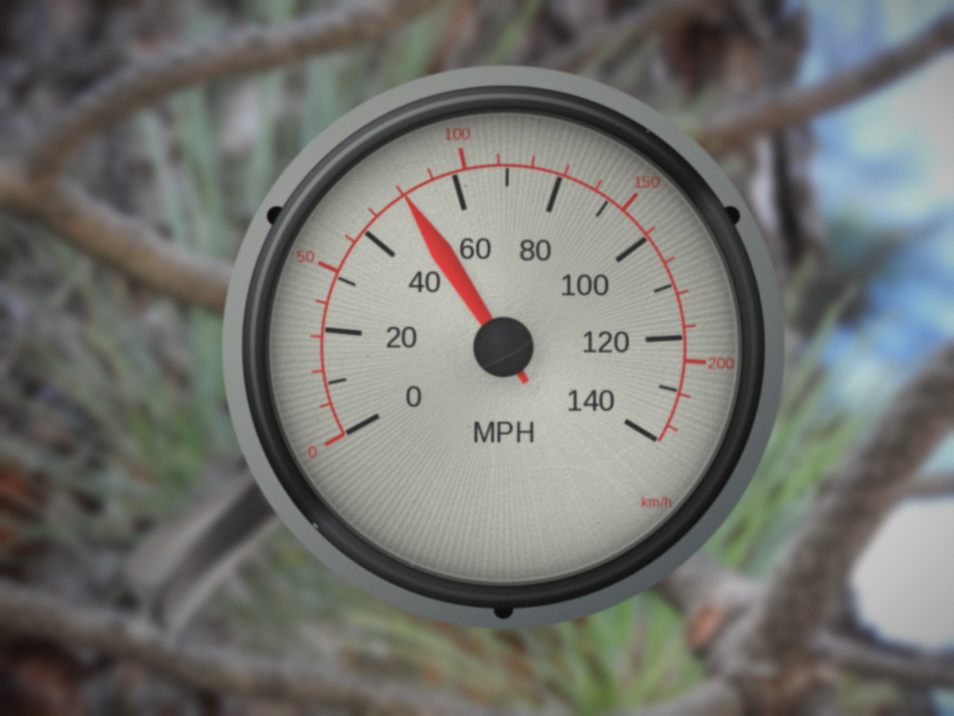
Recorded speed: 50 mph
